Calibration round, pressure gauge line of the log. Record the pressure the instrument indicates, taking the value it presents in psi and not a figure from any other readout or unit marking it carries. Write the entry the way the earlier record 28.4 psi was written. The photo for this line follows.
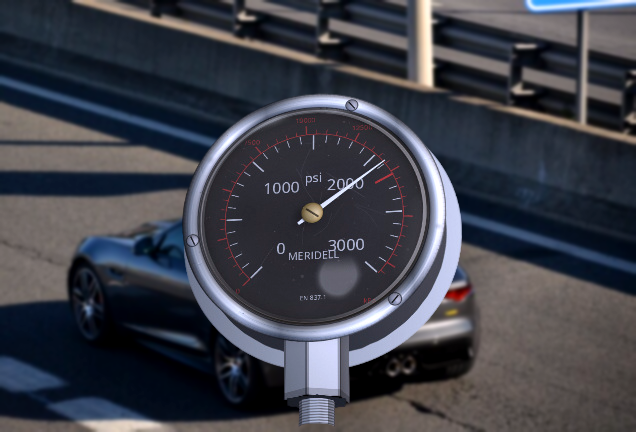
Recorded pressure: 2100 psi
